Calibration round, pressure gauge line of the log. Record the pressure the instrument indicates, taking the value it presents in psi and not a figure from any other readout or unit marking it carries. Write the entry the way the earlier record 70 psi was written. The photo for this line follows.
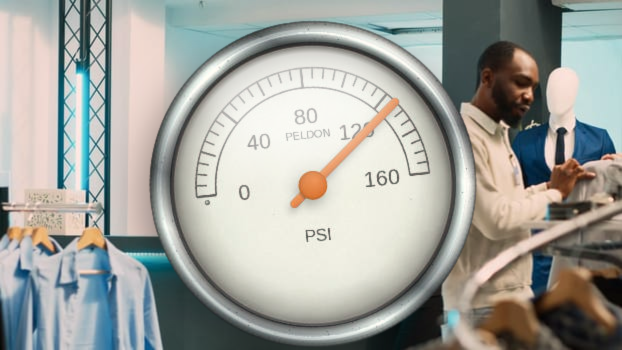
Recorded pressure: 125 psi
